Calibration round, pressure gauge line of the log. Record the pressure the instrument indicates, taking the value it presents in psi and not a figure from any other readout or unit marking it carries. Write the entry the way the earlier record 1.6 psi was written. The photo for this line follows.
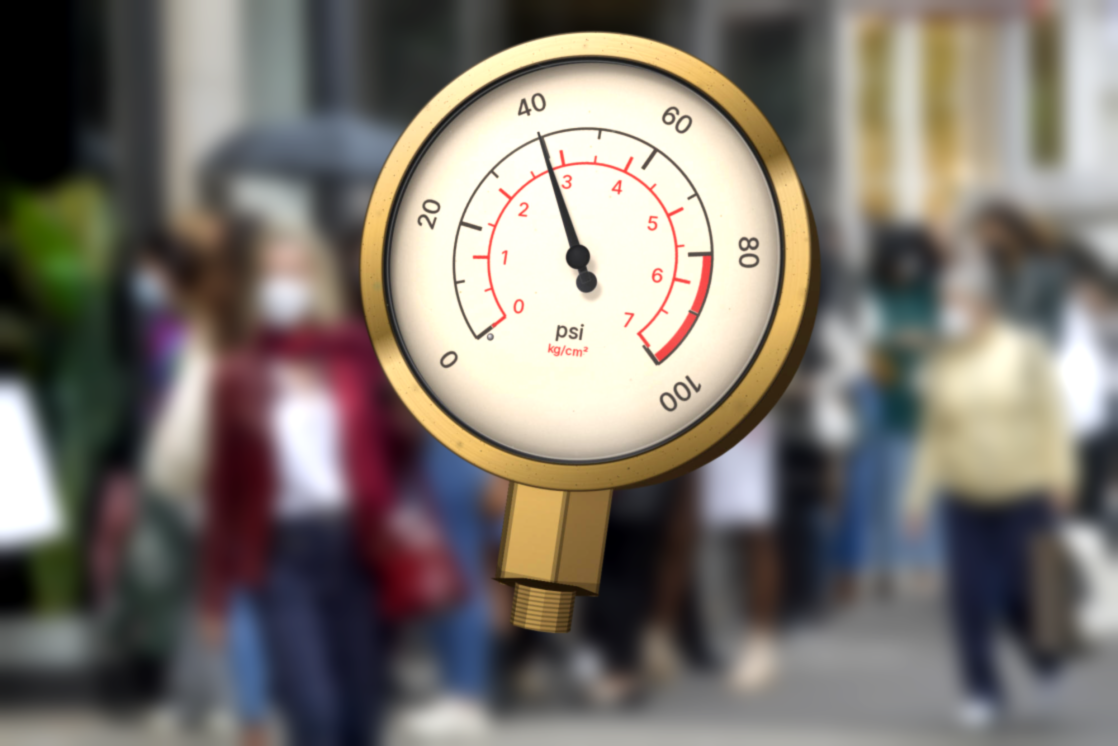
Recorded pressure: 40 psi
